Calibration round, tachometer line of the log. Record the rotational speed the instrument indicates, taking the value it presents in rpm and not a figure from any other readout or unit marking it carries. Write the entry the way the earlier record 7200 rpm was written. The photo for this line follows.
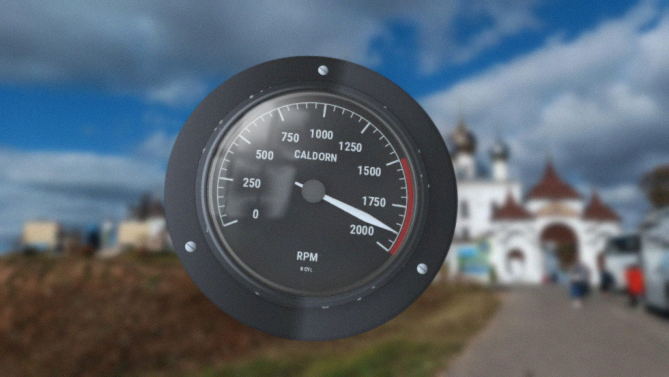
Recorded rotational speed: 1900 rpm
